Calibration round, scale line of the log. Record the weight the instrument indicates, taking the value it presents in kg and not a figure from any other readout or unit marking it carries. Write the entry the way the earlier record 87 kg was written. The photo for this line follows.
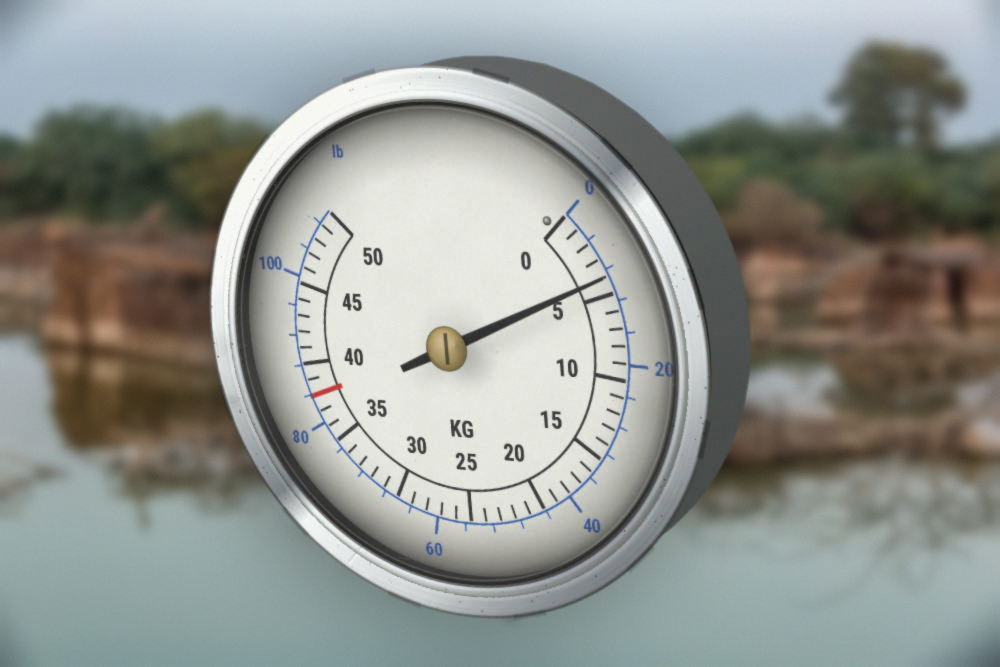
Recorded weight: 4 kg
